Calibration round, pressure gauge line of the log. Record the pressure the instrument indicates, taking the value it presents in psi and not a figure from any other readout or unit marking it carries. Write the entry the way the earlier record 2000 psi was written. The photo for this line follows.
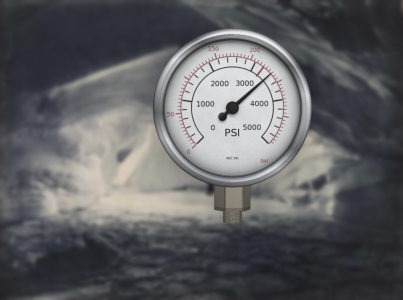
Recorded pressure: 3400 psi
